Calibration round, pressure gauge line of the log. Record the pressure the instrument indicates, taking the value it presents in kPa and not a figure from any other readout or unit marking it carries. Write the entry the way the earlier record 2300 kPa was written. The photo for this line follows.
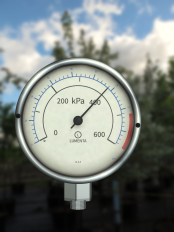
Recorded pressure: 400 kPa
